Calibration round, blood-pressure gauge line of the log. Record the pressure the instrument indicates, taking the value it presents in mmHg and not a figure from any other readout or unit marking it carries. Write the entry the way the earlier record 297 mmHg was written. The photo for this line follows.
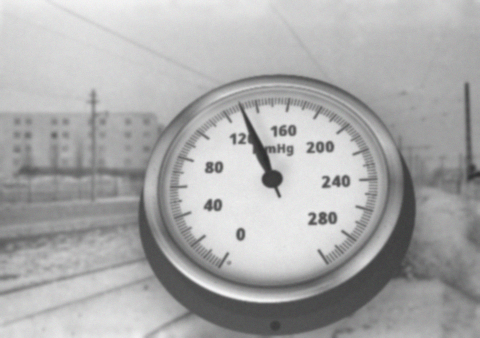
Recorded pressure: 130 mmHg
